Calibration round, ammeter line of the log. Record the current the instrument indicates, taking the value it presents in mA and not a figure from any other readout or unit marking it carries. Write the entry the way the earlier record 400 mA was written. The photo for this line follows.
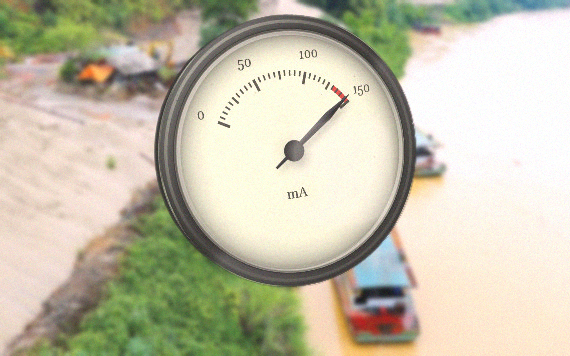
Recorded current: 145 mA
